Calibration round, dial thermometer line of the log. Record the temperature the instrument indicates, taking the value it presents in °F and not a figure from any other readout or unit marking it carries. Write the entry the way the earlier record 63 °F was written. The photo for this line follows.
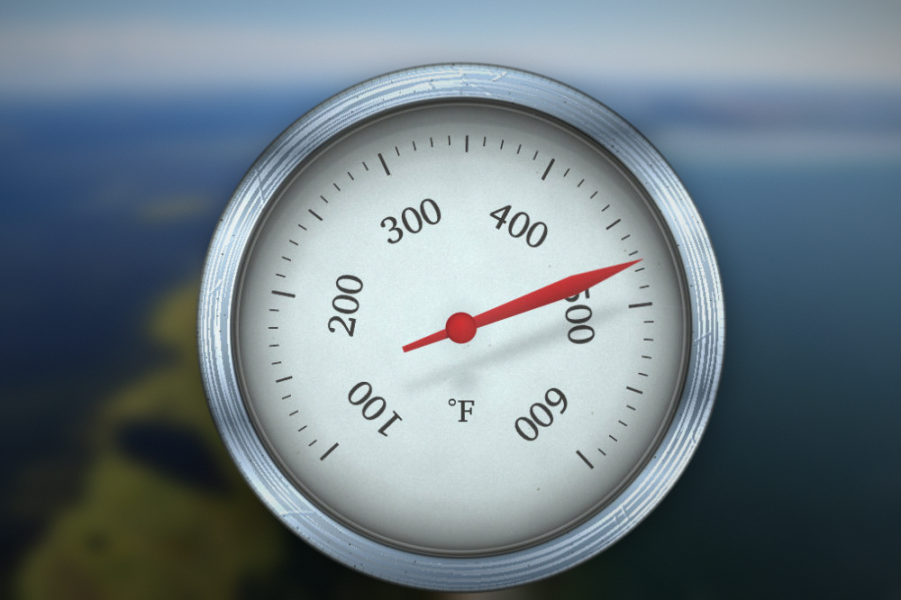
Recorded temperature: 475 °F
